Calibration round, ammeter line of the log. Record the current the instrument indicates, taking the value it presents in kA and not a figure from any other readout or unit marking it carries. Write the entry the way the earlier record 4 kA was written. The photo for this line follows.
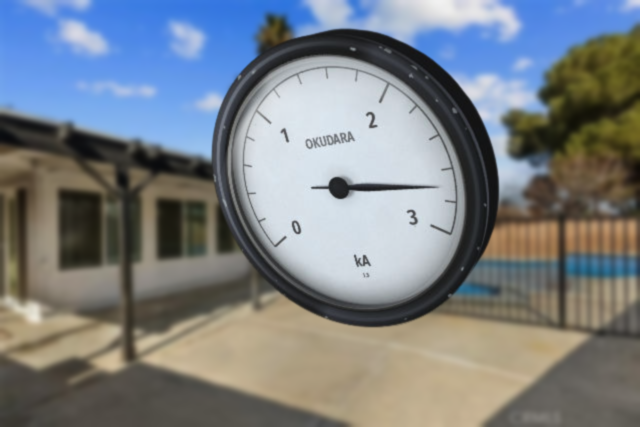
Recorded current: 2.7 kA
